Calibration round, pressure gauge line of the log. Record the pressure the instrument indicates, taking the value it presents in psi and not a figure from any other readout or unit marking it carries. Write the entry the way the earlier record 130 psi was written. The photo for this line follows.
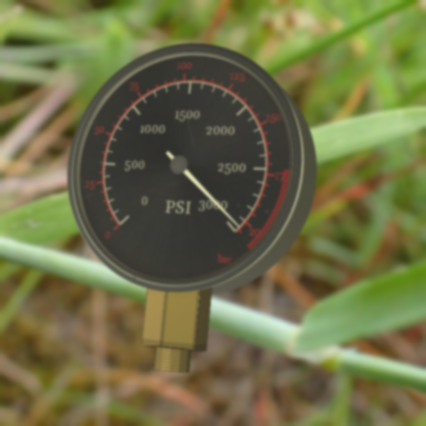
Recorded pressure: 2950 psi
